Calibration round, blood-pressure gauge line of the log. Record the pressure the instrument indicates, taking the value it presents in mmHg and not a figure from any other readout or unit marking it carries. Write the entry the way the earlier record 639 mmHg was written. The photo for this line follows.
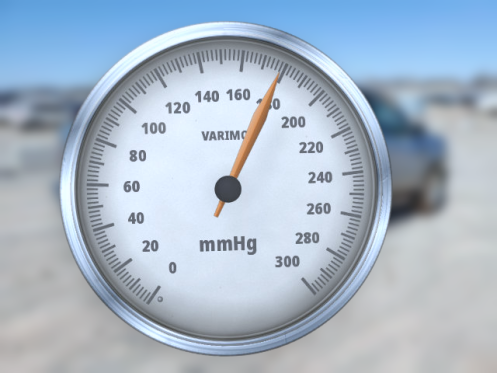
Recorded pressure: 178 mmHg
